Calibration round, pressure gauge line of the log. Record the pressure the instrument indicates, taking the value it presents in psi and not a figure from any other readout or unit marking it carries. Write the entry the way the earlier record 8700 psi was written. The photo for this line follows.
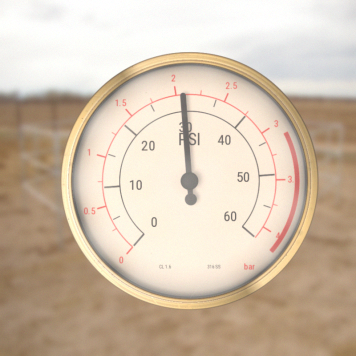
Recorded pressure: 30 psi
